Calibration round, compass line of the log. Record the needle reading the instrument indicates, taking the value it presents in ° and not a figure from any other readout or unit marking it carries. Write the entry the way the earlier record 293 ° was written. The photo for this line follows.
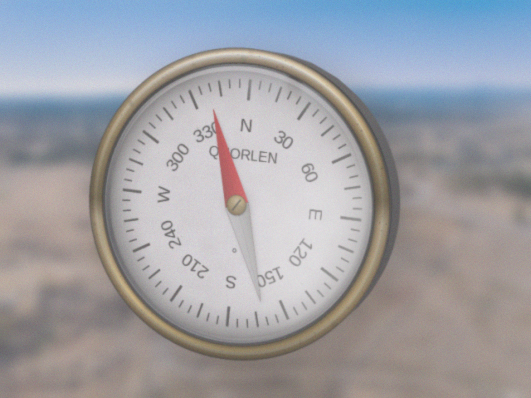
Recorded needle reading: 340 °
